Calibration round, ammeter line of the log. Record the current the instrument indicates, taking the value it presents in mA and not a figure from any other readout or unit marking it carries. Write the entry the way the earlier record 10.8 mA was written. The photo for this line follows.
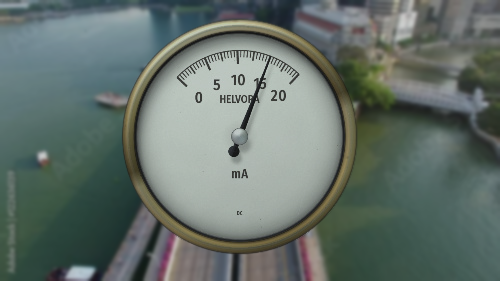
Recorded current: 15 mA
